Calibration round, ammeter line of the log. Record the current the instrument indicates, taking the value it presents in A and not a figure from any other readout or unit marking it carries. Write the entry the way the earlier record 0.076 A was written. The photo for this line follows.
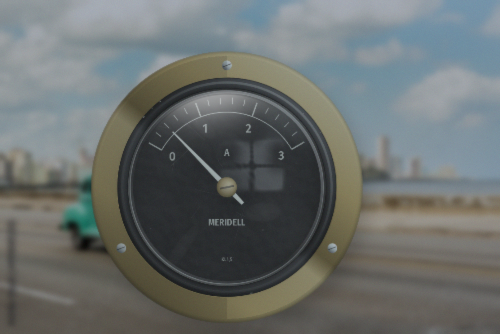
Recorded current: 0.4 A
